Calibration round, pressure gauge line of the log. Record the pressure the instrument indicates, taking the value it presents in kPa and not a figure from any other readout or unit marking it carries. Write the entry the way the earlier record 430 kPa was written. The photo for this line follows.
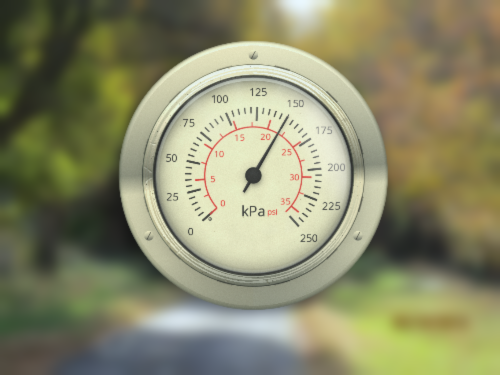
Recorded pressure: 150 kPa
